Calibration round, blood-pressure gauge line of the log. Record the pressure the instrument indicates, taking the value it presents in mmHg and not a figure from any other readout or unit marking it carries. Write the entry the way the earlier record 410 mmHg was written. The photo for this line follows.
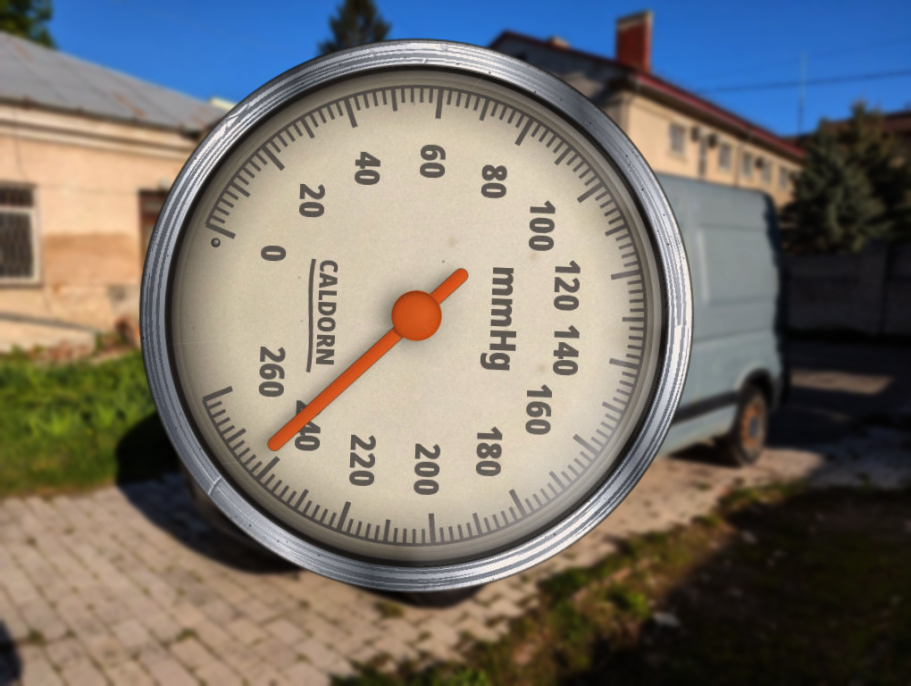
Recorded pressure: 243 mmHg
